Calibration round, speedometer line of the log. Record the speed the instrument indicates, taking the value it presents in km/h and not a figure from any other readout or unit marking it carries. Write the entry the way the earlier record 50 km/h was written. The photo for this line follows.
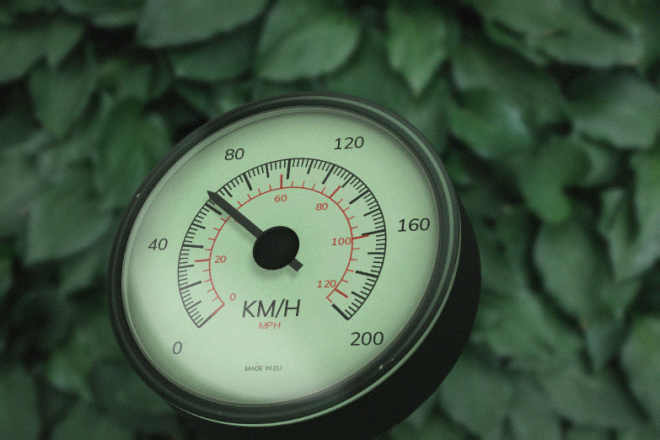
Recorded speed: 64 km/h
